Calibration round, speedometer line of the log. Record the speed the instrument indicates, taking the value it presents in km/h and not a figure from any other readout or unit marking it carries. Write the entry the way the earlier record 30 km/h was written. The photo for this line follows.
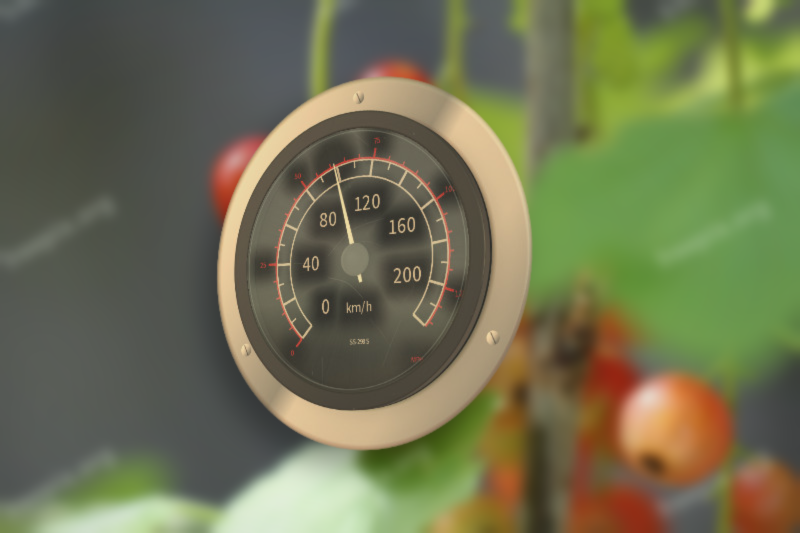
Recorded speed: 100 km/h
